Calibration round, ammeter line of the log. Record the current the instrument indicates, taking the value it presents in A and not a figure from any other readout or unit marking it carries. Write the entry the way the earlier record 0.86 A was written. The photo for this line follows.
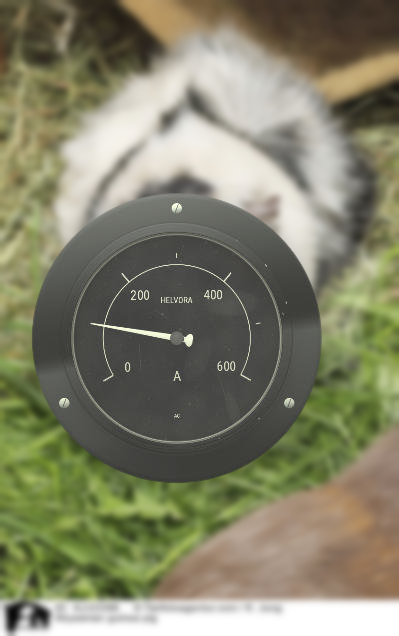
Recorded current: 100 A
